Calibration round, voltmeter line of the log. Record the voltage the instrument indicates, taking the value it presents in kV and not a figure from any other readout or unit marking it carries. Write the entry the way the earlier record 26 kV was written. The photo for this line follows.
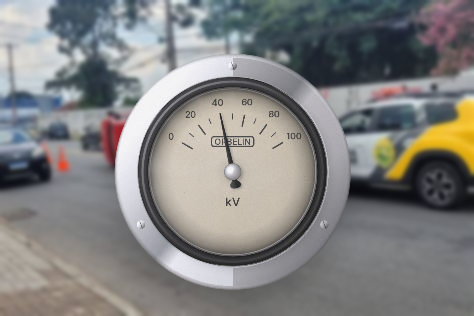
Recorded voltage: 40 kV
